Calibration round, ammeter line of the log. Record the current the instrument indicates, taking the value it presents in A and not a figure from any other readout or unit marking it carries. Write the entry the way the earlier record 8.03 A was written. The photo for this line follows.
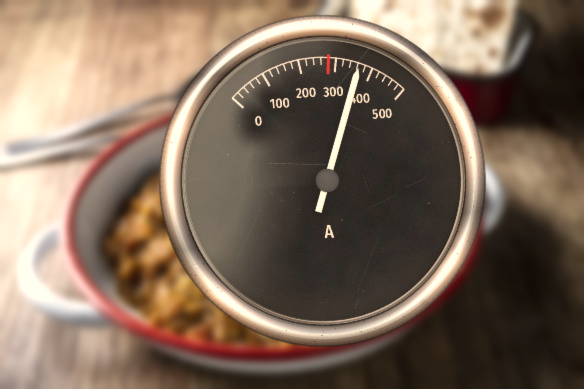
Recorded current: 360 A
